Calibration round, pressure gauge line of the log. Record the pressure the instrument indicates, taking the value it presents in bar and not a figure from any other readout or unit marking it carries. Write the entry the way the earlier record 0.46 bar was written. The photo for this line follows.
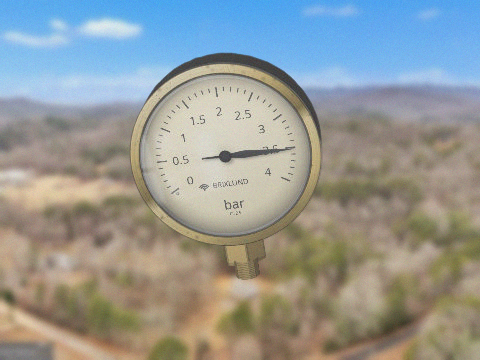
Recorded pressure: 3.5 bar
